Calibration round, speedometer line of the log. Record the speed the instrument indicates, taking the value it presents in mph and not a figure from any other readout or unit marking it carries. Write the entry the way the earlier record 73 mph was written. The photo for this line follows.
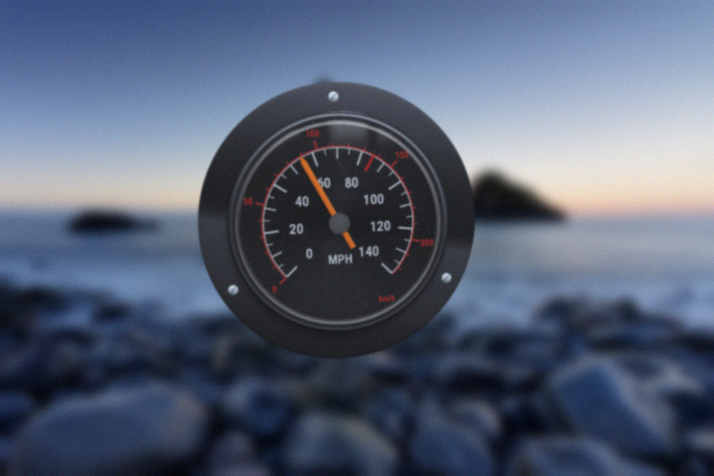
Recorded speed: 55 mph
